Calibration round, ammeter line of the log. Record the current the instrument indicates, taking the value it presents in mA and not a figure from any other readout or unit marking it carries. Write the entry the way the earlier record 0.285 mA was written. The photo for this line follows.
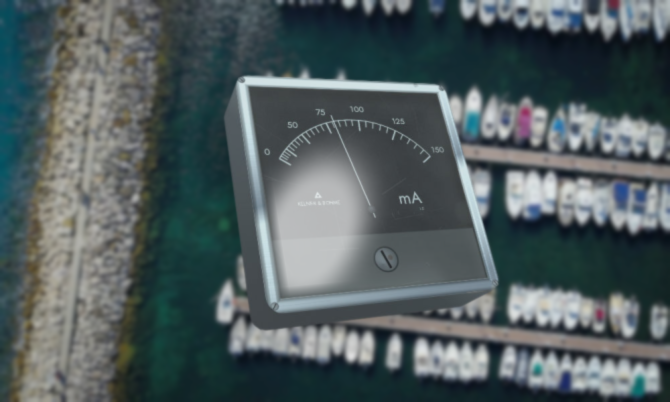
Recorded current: 80 mA
